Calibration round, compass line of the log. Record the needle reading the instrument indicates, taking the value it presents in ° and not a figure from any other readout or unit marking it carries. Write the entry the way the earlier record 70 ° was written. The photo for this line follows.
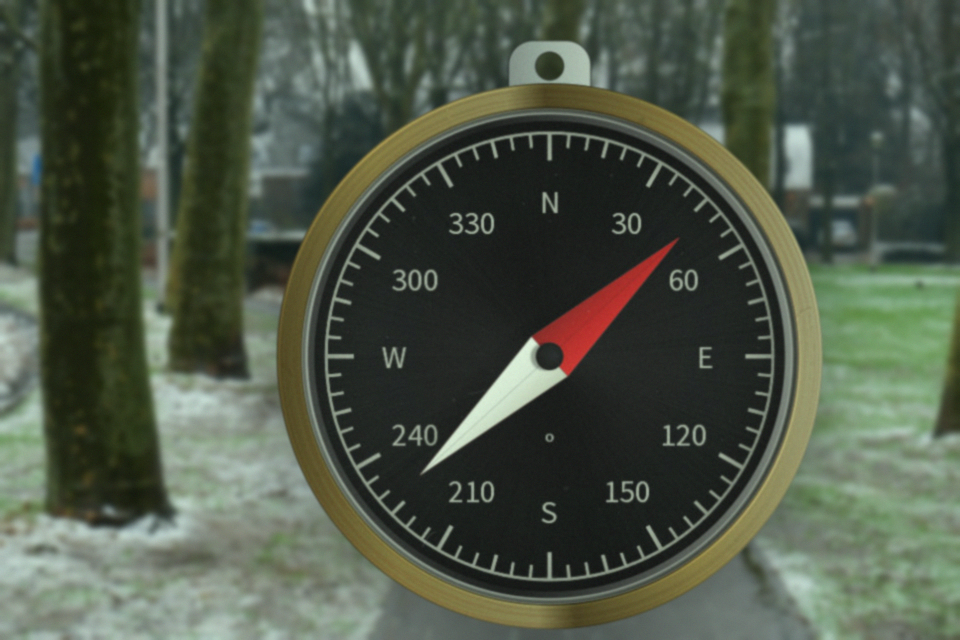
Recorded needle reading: 47.5 °
